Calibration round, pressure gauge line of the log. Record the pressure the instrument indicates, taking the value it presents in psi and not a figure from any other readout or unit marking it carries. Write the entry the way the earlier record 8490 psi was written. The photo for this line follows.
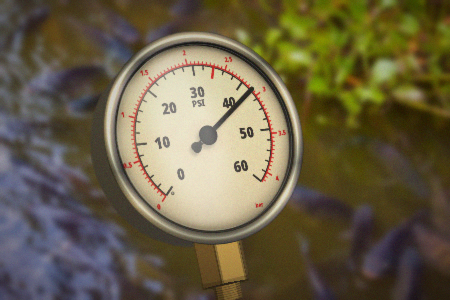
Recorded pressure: 42 psi
